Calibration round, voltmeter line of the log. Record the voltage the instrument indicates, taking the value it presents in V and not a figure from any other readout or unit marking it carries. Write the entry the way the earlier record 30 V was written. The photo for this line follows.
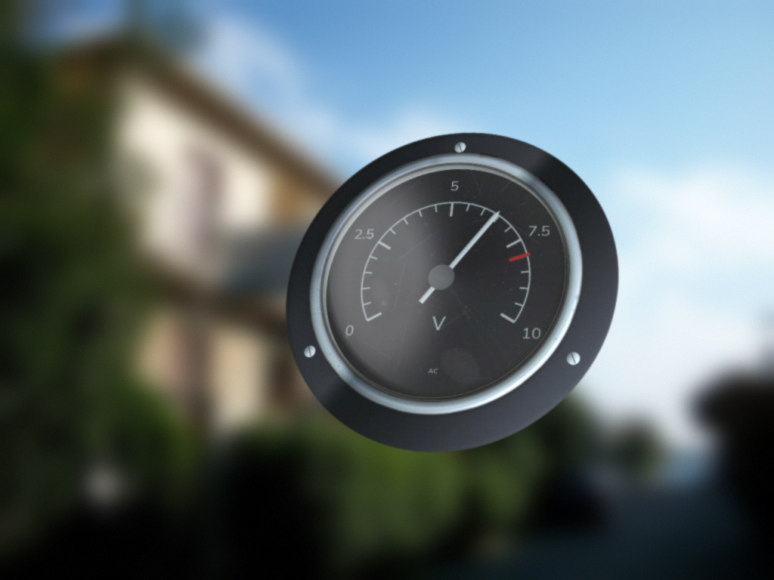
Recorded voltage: 6.5 V
